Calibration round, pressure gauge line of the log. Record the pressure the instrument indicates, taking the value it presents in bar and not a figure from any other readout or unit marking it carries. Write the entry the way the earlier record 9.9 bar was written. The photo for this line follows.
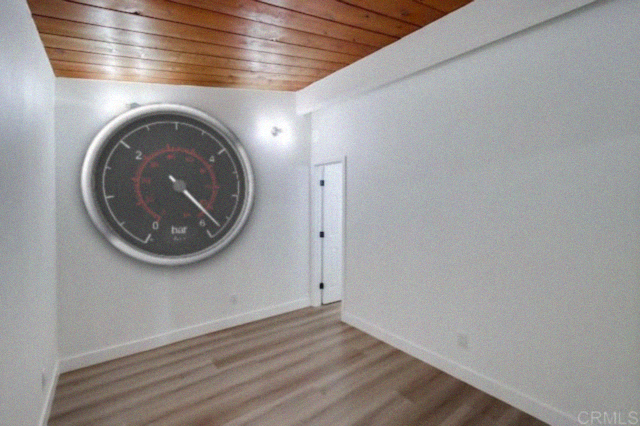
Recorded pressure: 5.75 bar
